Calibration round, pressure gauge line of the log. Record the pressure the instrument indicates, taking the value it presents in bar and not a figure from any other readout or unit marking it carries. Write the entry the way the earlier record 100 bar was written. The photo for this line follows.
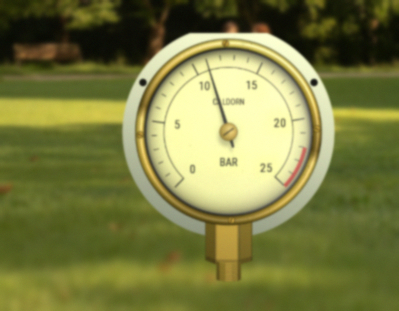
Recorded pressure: 11 bar
